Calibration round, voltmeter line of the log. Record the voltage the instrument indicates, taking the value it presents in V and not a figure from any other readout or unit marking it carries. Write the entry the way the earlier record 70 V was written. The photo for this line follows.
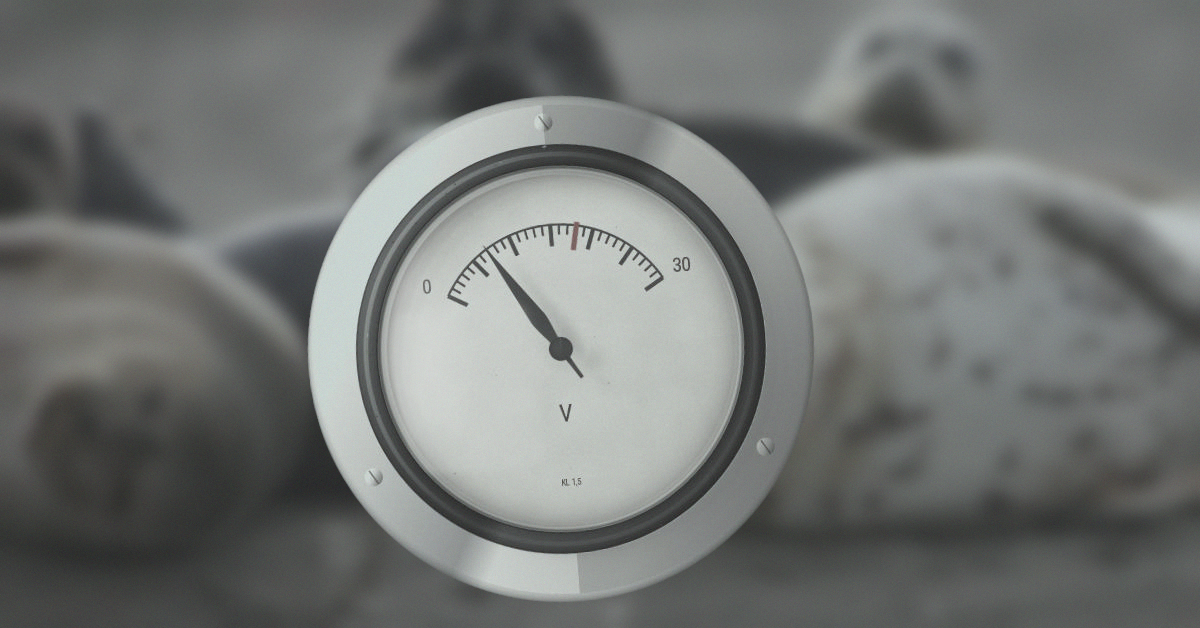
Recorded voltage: 7 V
